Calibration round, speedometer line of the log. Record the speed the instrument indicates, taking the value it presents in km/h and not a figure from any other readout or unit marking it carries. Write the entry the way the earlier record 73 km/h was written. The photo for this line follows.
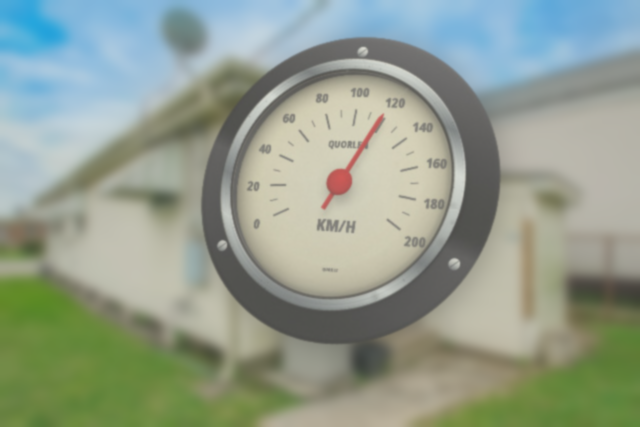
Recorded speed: 120 km/h
